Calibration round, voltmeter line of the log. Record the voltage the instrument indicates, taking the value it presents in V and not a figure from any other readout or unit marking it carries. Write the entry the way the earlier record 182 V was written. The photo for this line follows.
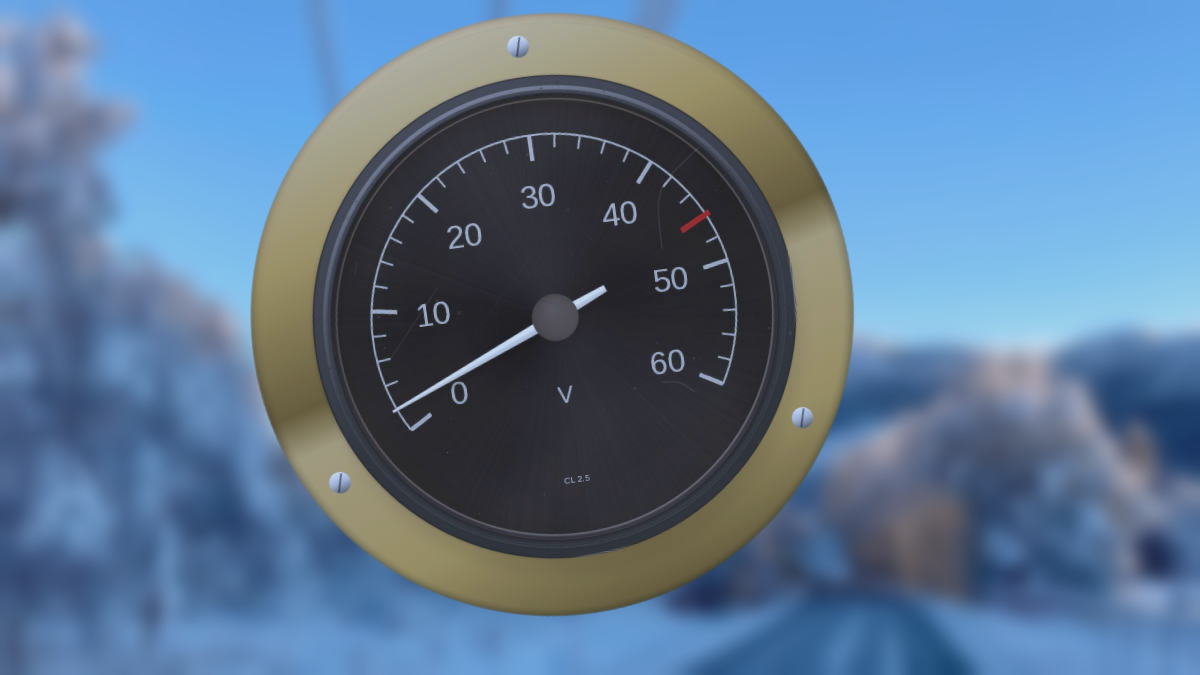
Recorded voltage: 2 V
